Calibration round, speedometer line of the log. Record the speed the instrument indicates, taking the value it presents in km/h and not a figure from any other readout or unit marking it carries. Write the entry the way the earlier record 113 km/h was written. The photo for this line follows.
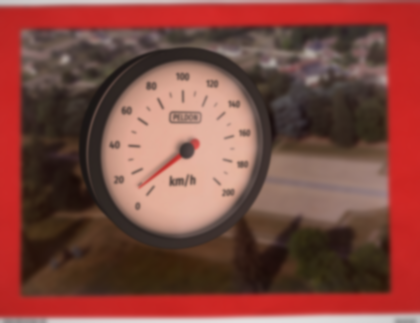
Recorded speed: 10 km/h
